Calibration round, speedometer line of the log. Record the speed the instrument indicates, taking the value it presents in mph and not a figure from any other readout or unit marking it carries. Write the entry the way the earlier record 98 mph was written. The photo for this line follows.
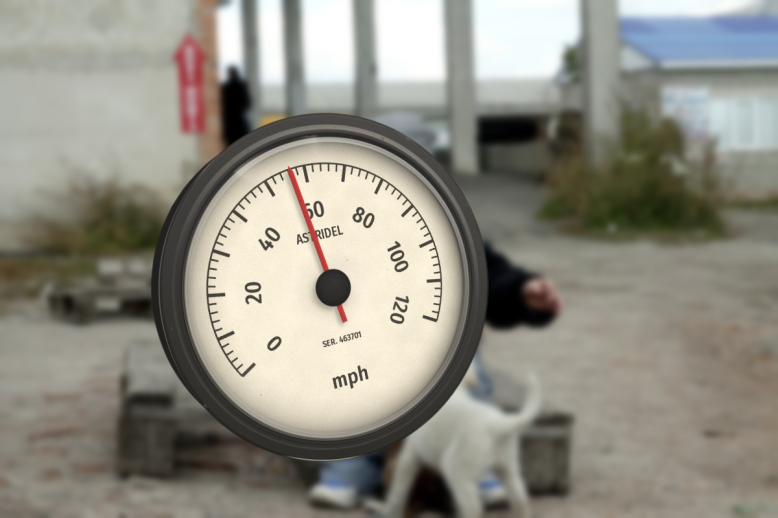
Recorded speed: 56 mph
